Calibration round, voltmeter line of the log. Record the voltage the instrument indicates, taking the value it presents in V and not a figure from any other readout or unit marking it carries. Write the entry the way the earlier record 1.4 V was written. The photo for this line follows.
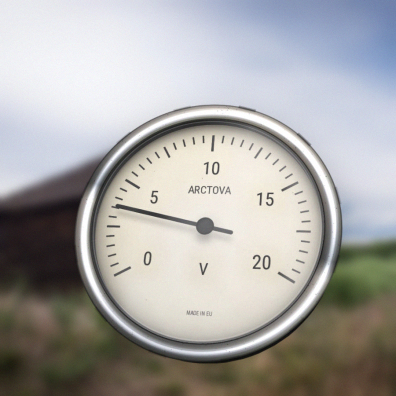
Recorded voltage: 3.5 V
